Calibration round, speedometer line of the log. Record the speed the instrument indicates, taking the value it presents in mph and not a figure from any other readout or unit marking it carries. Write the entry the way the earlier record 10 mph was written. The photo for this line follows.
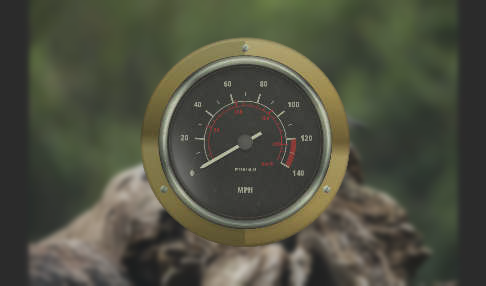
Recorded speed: 0 mph
